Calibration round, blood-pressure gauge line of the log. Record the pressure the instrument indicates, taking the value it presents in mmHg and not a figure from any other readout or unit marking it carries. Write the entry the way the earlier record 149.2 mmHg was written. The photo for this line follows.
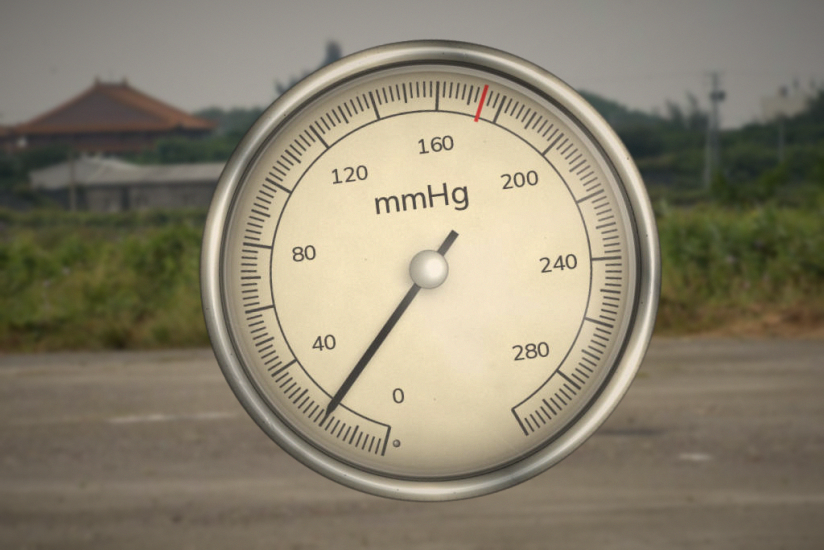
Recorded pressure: 20 mmHg
